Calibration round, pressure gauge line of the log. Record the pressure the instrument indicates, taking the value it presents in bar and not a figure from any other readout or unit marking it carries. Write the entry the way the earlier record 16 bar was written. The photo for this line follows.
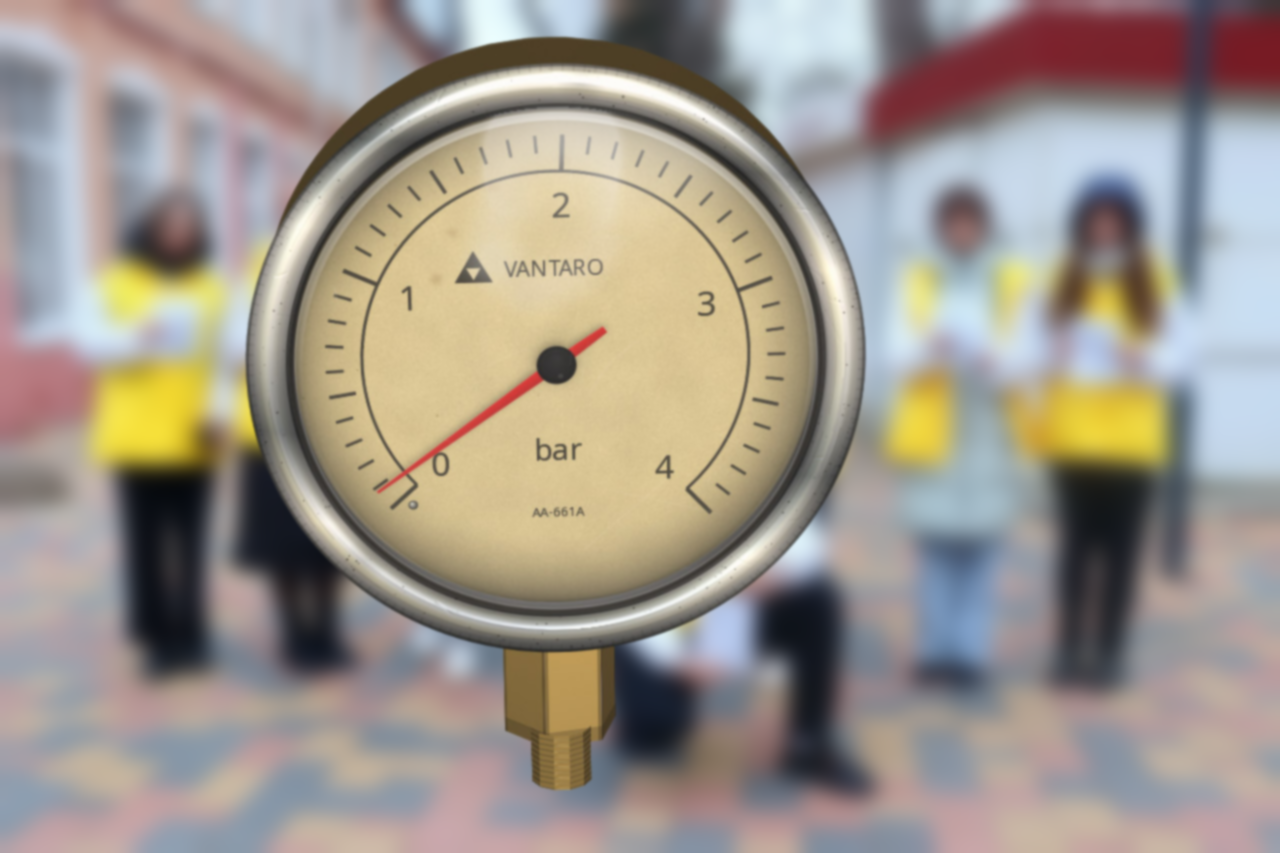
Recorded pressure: 0.1 bar
